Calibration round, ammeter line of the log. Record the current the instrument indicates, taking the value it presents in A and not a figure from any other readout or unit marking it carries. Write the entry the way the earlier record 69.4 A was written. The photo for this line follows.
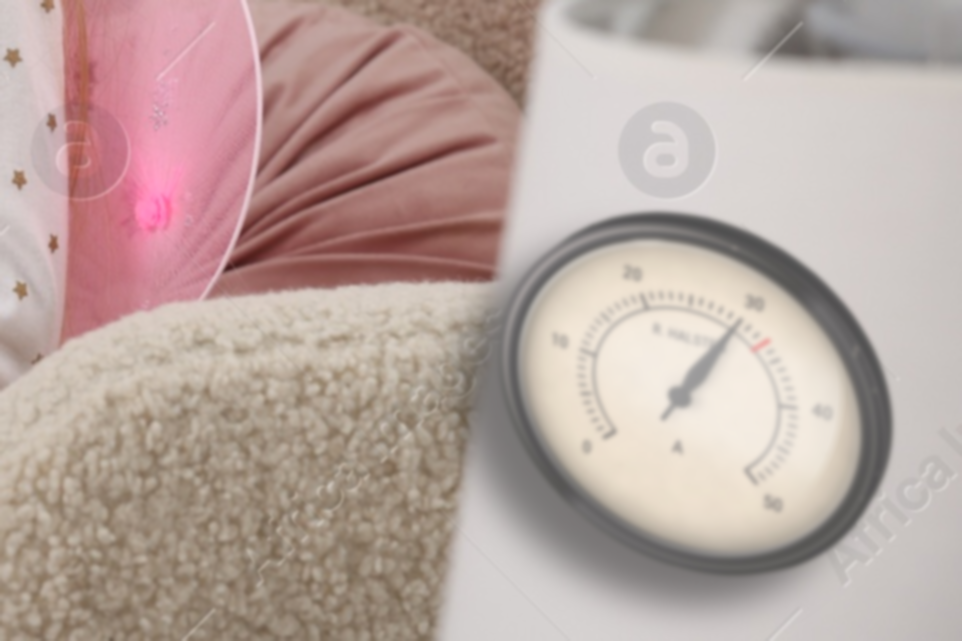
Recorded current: 30 A
